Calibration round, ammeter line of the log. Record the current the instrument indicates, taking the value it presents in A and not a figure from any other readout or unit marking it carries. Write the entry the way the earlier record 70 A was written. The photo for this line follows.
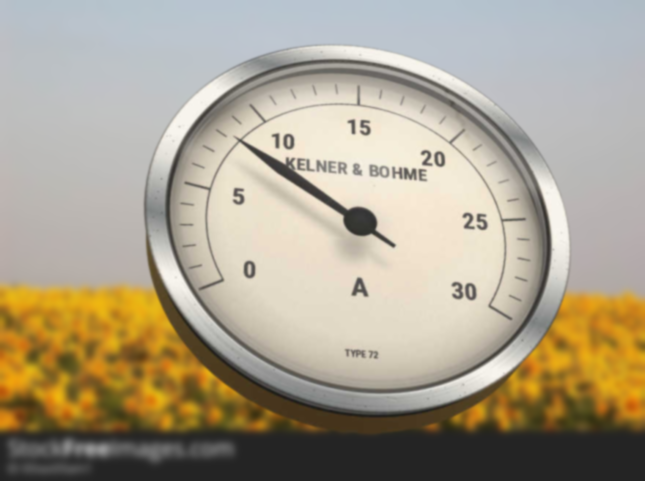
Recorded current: 8 A
